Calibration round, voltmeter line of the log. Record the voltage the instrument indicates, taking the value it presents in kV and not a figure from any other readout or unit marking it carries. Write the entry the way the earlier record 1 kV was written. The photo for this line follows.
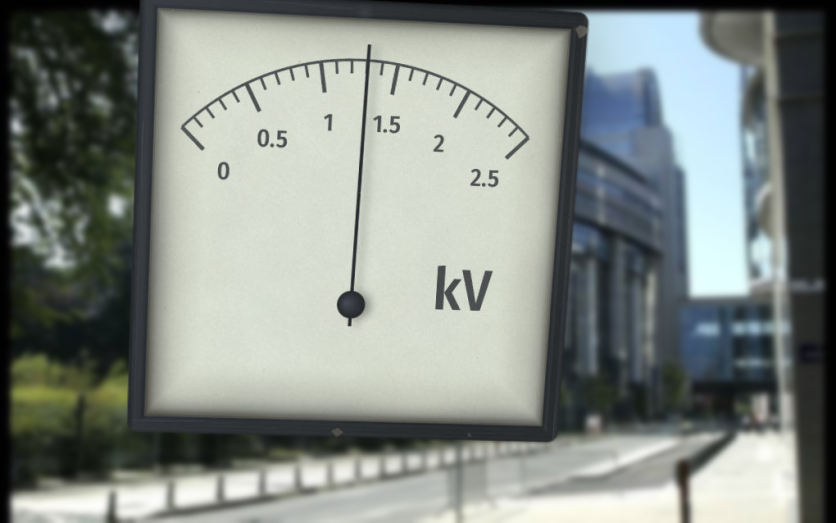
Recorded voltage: 1.3 kV
